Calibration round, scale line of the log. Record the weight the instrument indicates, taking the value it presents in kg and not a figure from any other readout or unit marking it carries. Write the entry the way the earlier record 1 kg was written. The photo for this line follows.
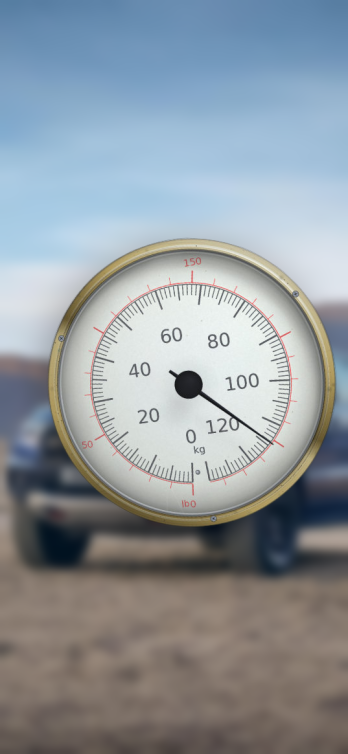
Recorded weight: 114 kg
